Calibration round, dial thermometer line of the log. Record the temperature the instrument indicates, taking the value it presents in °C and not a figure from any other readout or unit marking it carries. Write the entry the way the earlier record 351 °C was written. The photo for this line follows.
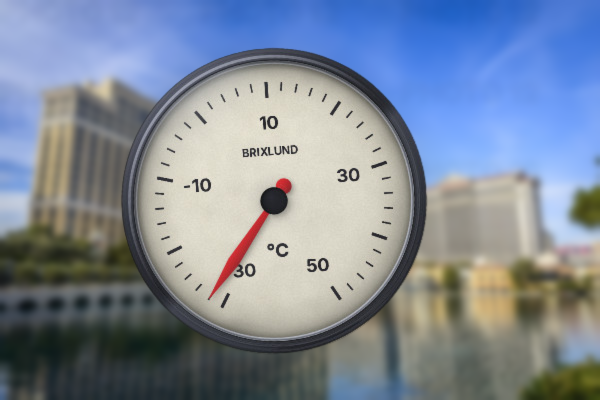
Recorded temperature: -28 °C
